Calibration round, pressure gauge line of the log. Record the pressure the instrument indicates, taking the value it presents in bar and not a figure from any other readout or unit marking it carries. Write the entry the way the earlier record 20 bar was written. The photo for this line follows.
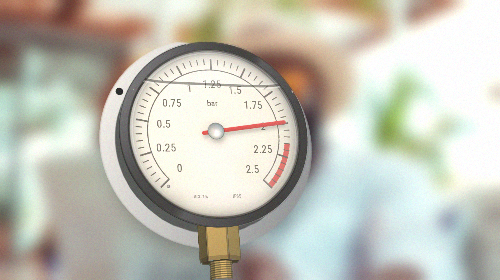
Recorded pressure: 2 bar
